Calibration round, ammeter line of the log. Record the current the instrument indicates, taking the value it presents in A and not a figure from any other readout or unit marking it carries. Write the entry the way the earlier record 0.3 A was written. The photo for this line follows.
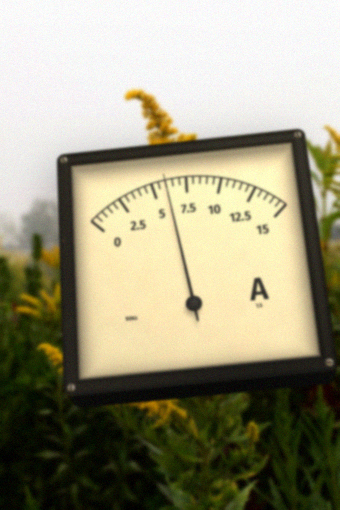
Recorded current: 6 A
